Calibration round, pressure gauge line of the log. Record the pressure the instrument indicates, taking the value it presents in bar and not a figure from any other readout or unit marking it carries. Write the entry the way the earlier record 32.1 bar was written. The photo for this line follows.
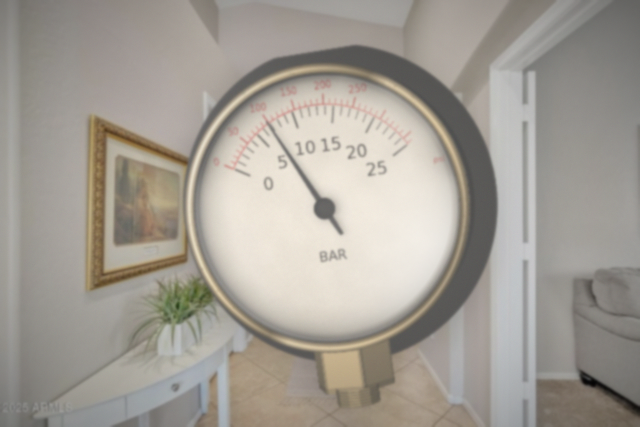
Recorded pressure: 7 bar
